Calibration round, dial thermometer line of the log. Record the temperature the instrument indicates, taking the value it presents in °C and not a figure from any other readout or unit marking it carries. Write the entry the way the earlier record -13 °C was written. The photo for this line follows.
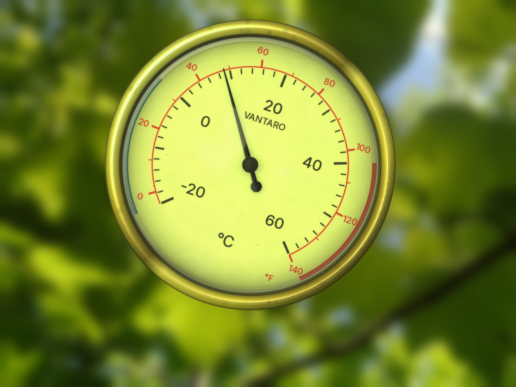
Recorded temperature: 9 °C
